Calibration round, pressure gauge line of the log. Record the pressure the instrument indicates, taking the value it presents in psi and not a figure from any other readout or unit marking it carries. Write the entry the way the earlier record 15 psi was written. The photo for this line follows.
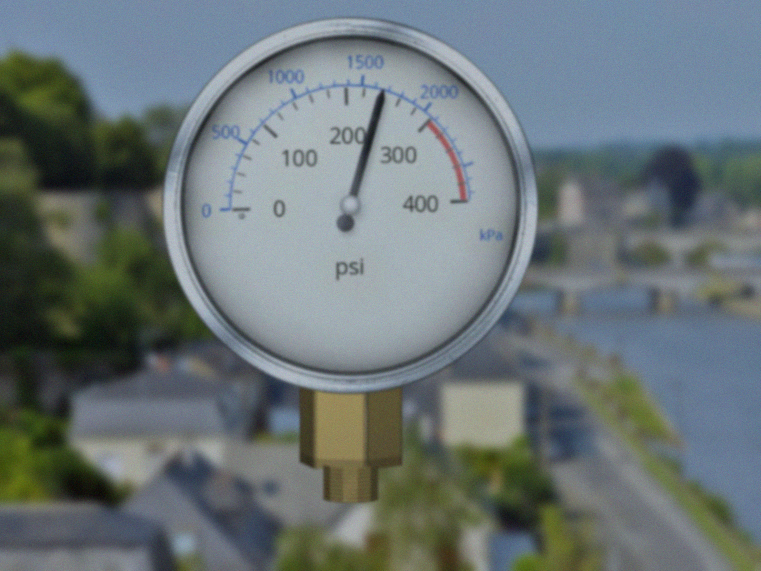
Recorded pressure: 240 psi
